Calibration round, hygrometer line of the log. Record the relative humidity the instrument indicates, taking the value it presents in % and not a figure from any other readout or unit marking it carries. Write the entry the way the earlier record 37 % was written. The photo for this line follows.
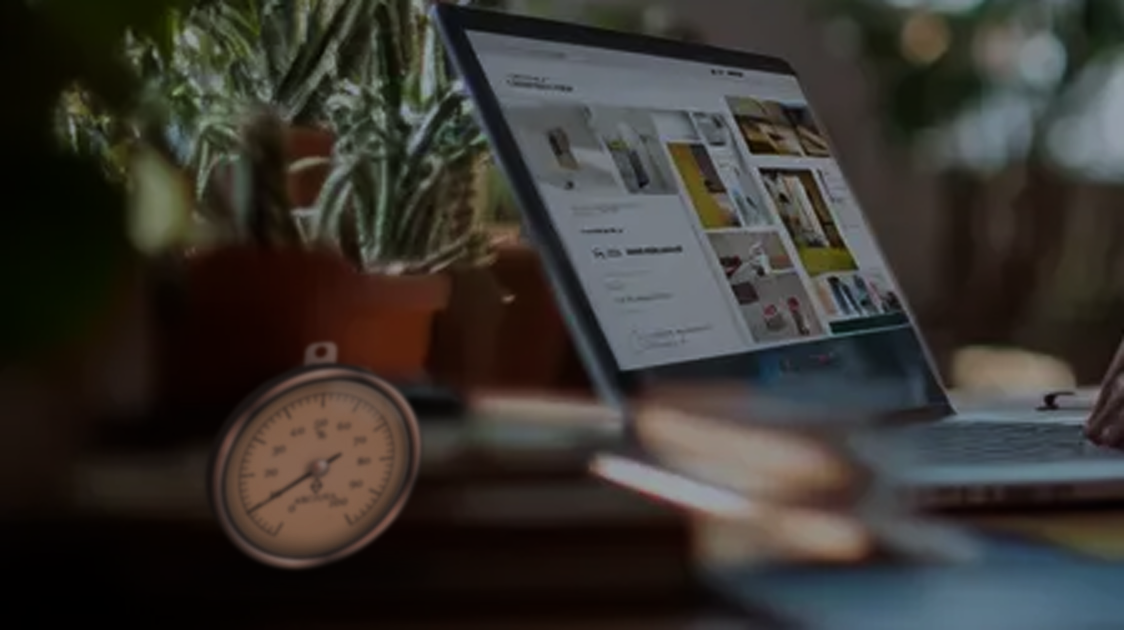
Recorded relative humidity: 10 %
